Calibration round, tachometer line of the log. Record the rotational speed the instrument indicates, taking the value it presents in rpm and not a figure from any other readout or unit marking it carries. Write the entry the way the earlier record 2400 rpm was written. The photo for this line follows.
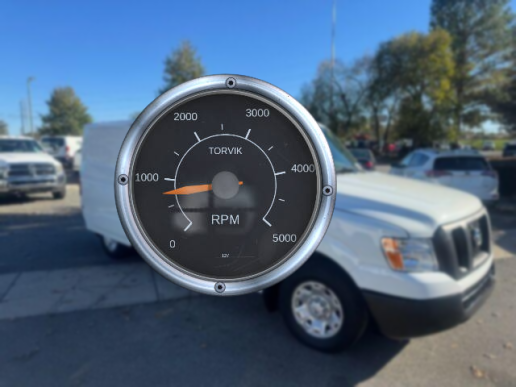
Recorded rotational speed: 750 rpm
